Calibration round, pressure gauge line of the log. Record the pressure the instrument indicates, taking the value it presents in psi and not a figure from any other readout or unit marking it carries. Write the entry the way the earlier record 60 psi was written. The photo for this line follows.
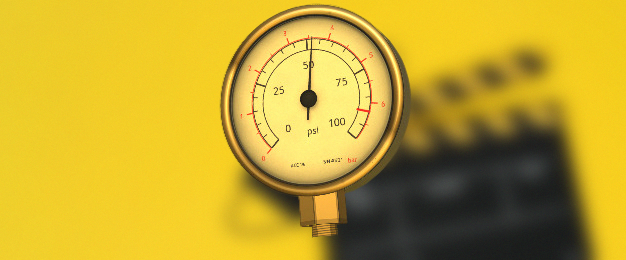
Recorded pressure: 52.5 psi
